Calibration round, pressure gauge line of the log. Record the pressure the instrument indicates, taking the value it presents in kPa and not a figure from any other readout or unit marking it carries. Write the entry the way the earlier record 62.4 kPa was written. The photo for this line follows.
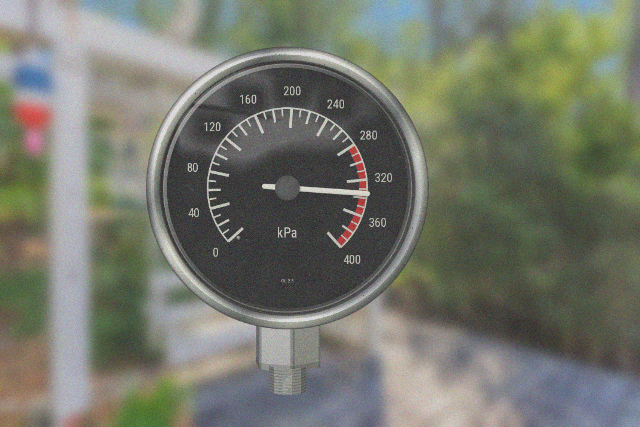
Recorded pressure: 335 kPa
